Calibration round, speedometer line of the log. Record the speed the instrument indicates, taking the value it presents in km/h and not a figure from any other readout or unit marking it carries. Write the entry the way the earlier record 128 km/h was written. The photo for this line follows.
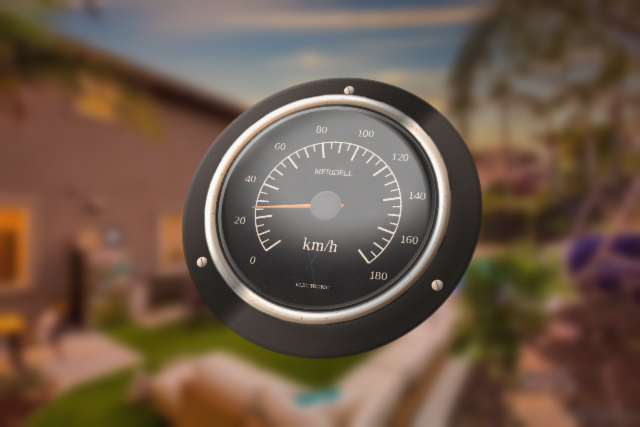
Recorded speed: 25 km/h
